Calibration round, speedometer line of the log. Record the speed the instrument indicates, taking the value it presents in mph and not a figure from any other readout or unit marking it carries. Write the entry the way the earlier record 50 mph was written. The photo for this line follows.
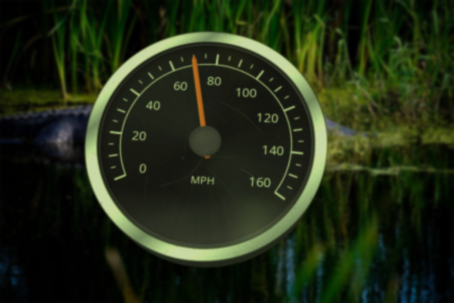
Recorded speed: 70 mph
